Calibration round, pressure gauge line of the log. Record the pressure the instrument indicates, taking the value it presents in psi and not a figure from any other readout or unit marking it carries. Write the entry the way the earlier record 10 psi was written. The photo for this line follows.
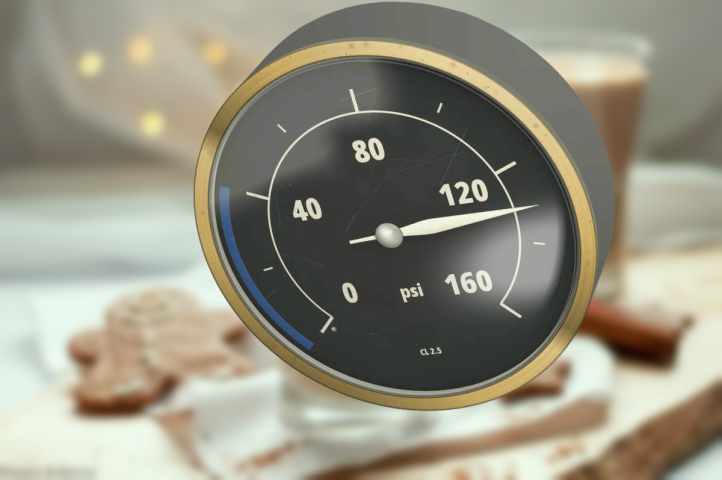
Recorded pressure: 130 psi
